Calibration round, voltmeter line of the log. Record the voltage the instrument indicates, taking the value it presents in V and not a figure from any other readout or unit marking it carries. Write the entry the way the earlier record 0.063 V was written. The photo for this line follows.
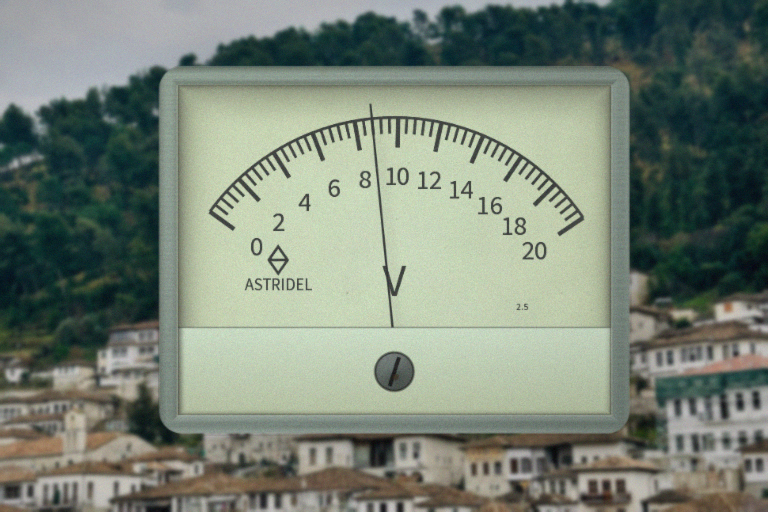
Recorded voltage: 8.8 V
